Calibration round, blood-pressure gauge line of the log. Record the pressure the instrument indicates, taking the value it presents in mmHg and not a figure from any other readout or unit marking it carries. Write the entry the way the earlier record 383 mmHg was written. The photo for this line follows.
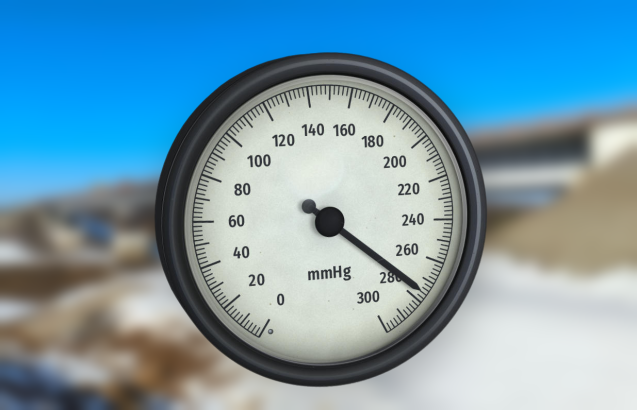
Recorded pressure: 276 mmHg
